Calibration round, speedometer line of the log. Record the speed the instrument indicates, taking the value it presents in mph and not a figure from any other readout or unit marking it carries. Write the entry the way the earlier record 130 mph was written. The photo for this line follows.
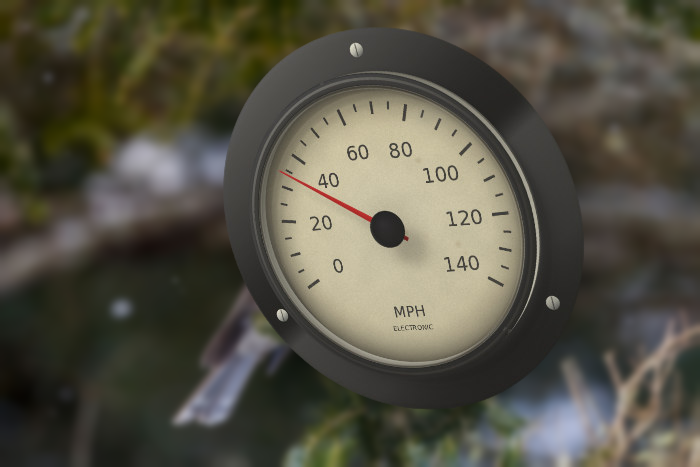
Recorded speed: 35 mph
